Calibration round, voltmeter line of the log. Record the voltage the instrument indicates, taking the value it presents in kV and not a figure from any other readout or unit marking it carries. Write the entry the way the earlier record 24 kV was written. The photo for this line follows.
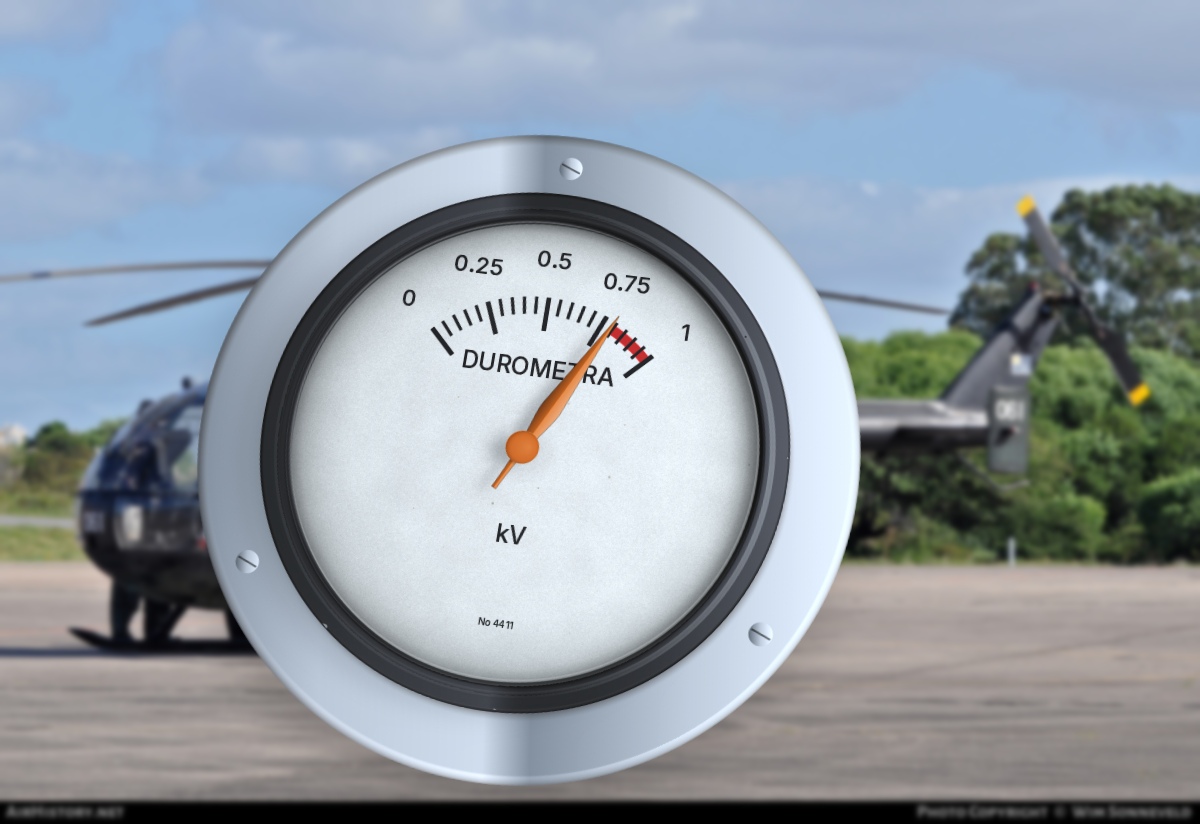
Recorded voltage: 0.8 kV
